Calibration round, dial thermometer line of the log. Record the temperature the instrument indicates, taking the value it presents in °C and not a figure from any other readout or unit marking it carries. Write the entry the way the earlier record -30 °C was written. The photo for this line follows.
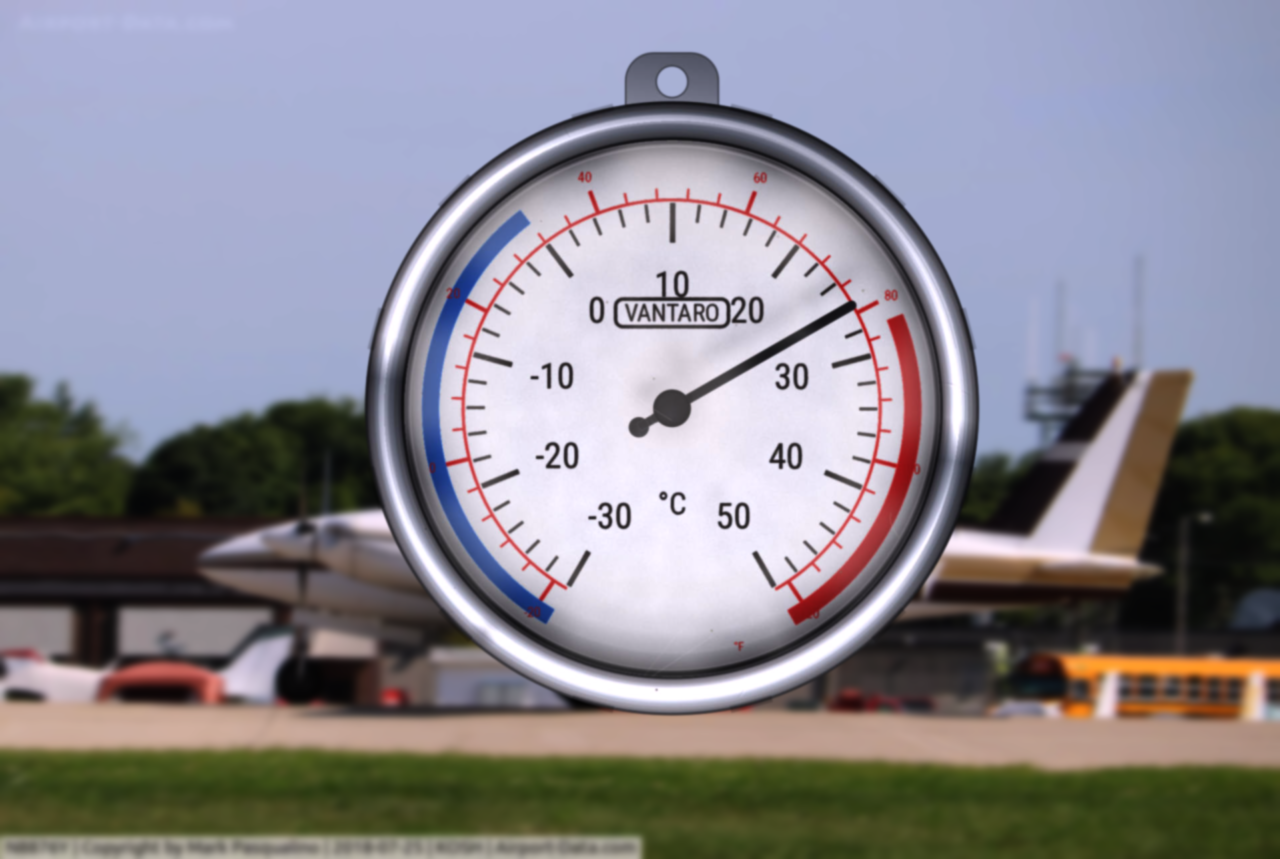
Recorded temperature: 26 °C
